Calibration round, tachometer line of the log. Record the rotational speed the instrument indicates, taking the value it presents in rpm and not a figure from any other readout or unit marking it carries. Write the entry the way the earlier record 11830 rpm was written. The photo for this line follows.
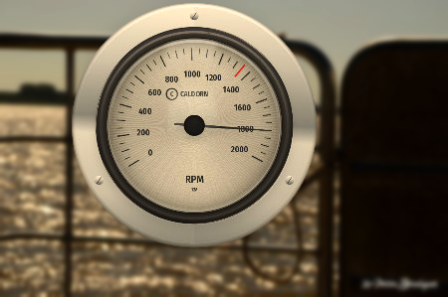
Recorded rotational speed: 1800 rpm
